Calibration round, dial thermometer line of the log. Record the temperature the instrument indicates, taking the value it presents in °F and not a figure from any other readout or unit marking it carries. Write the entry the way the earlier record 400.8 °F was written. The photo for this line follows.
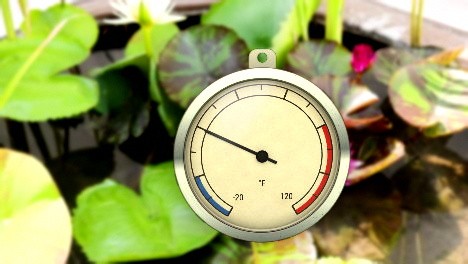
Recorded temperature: 20 °F
